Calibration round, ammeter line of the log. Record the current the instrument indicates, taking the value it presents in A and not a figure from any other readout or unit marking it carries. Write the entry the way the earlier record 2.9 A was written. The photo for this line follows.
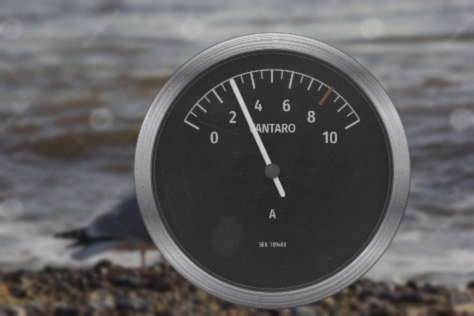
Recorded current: 3 A
